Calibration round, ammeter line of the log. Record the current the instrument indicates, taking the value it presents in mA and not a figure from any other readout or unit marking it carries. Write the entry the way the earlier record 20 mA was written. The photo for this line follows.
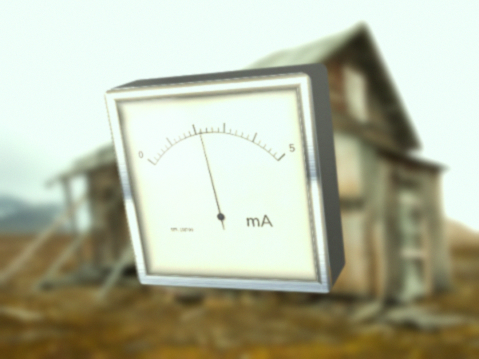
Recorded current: 2.2 mA
